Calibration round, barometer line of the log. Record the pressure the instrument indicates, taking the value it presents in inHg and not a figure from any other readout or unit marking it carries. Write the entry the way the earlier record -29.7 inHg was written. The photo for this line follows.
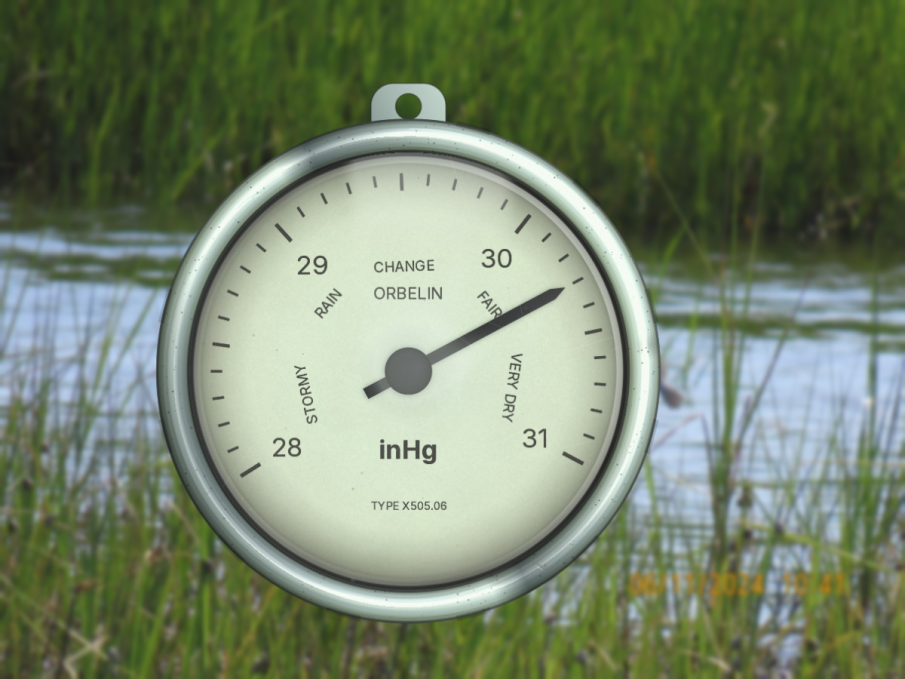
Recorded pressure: 30.3 inHg
